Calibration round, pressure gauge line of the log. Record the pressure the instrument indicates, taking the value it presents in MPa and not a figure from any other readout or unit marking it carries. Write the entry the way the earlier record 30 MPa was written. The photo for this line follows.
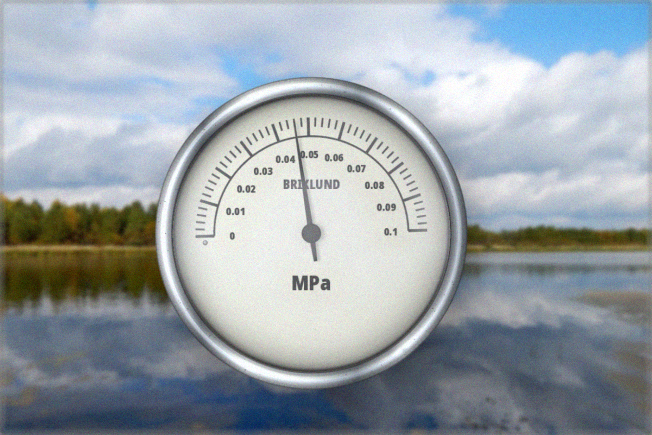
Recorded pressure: 0.046 MPa
